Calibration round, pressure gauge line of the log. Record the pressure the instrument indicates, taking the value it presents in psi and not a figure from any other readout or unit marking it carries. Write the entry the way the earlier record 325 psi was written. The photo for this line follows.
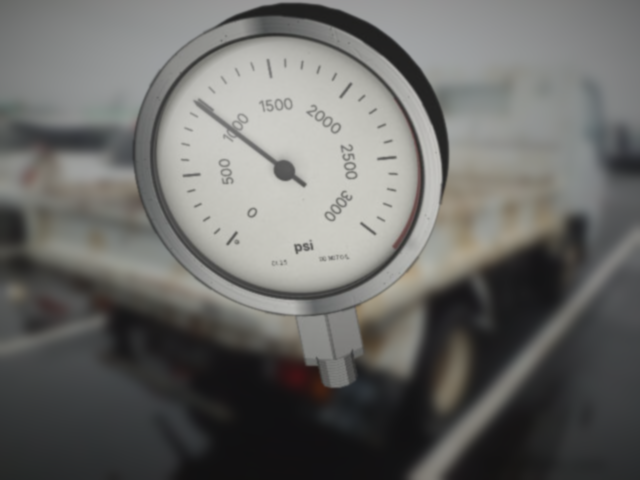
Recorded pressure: 1000 psi
